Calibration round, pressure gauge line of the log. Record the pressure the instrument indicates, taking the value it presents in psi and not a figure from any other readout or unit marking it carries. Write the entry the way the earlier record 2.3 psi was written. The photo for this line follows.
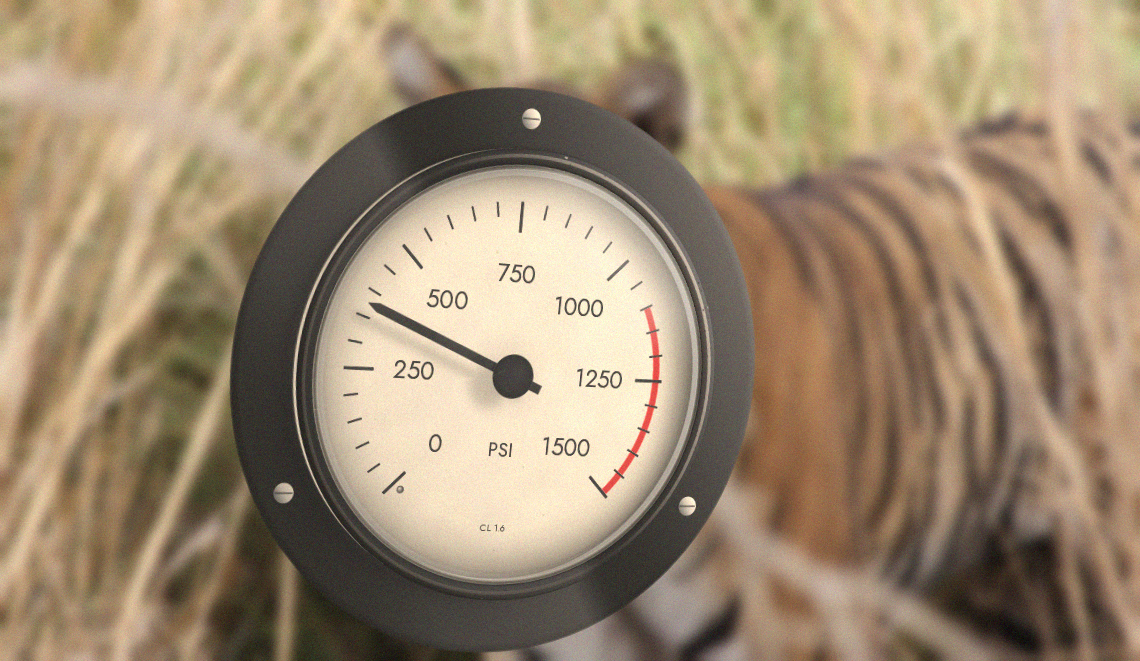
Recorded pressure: 375 psi
